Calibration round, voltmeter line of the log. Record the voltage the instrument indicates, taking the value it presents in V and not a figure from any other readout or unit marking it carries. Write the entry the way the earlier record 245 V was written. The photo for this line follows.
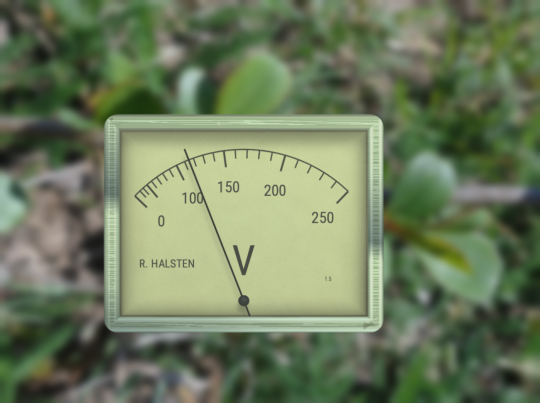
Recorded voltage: 115 V
